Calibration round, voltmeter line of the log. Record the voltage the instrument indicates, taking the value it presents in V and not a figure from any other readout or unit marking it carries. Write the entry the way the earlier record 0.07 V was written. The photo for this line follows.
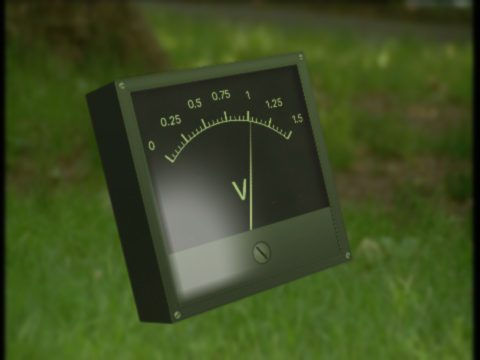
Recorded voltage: 1 V
